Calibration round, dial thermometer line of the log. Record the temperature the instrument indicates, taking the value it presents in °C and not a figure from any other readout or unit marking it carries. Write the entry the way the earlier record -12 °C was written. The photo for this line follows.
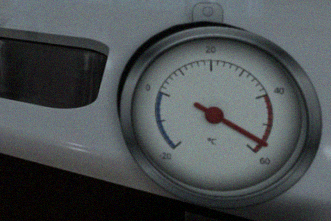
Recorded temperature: 56 °C
